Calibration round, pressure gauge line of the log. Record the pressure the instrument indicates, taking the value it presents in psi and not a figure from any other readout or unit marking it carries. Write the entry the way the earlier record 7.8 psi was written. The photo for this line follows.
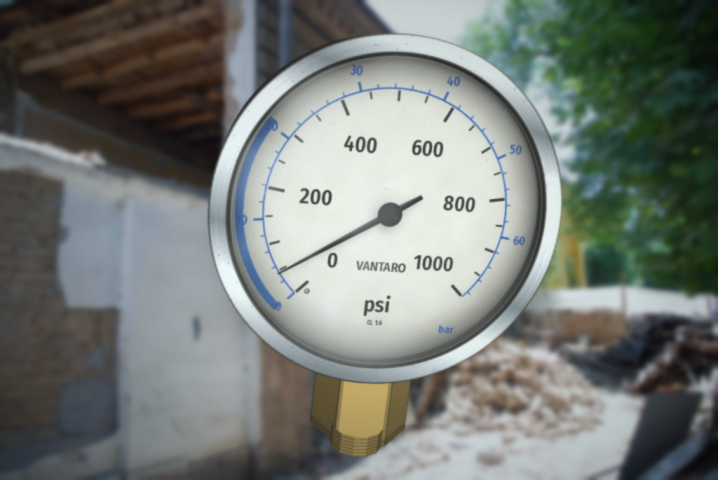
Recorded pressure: 50 psi
